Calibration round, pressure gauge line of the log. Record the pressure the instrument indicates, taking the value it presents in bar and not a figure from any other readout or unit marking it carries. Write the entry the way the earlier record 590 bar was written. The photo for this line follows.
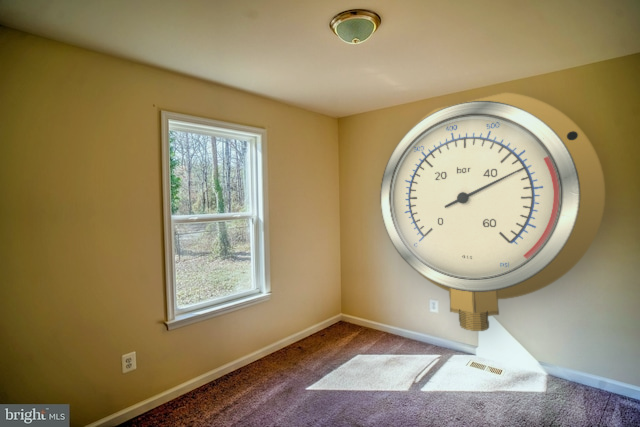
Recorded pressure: 44 bar
